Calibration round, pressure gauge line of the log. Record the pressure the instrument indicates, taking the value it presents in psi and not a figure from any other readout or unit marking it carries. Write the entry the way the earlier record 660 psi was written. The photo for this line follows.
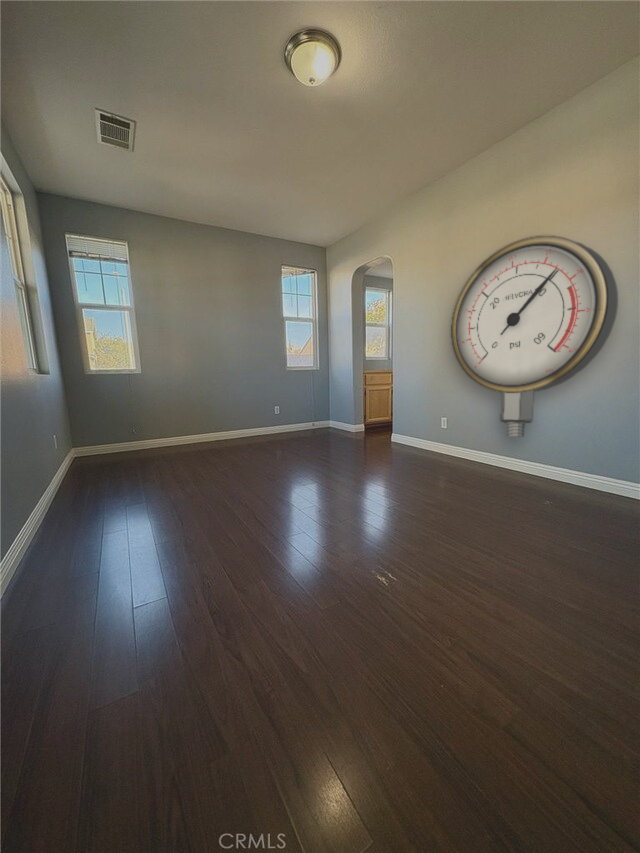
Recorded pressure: 40 psi
